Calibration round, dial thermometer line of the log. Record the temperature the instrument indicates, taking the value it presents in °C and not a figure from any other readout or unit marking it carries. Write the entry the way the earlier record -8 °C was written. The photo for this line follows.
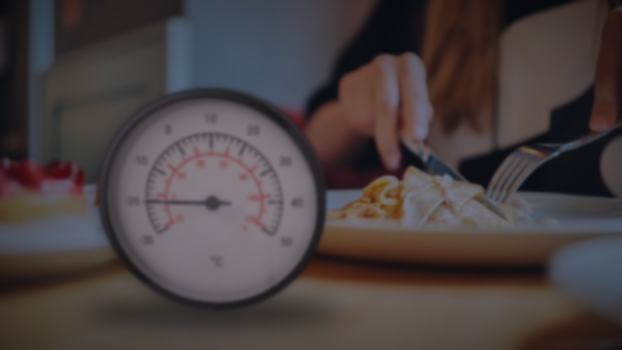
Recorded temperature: -20 °C
